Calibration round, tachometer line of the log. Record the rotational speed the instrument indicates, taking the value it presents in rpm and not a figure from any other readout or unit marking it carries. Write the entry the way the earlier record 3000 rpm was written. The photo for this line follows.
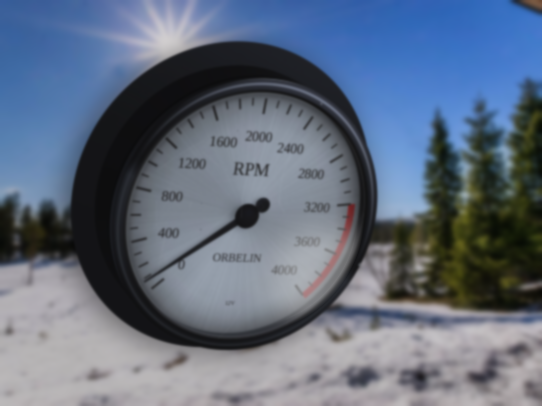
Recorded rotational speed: 100 rpm
